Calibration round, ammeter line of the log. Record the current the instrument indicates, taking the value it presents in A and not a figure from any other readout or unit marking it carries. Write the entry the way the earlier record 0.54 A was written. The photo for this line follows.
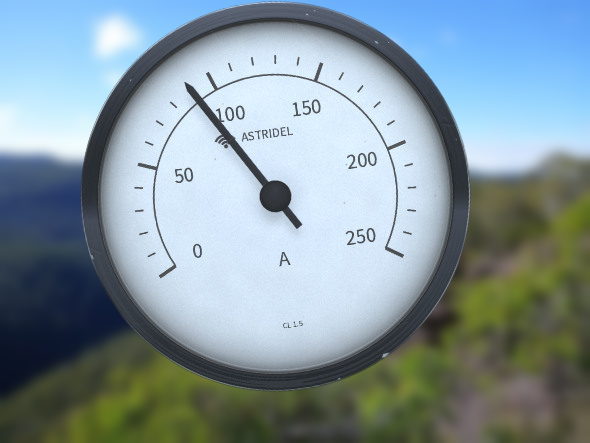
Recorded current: 90 A
